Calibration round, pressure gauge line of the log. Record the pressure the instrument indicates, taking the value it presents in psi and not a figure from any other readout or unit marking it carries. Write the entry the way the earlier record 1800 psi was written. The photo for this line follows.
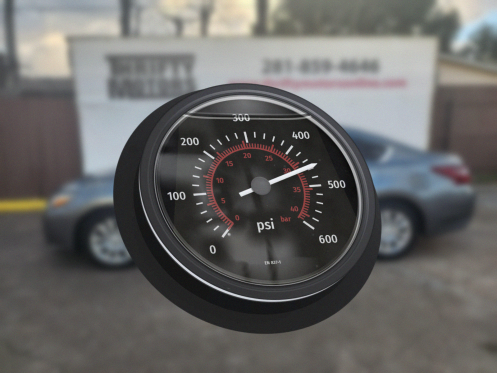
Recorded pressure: 460 psi
